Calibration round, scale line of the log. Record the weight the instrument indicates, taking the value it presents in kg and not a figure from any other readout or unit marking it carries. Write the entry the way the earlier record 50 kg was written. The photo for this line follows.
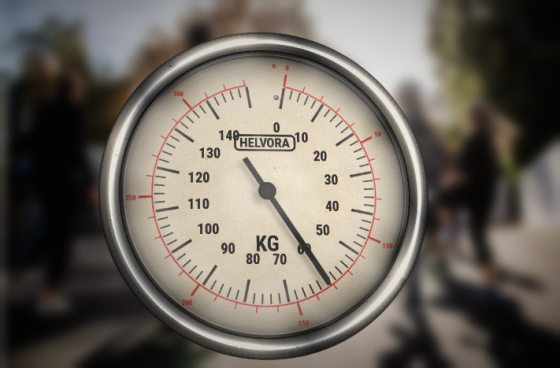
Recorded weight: 60 kg
